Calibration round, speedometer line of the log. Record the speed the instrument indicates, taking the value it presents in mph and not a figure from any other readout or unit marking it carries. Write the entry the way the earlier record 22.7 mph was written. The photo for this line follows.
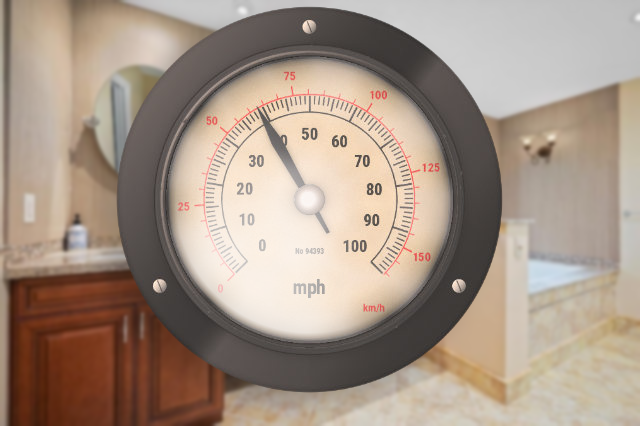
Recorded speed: 39 mph
